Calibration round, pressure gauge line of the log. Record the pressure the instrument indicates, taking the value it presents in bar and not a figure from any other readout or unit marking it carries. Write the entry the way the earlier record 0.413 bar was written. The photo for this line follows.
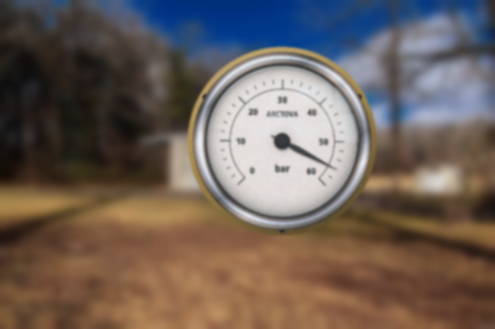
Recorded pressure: 56 bar
